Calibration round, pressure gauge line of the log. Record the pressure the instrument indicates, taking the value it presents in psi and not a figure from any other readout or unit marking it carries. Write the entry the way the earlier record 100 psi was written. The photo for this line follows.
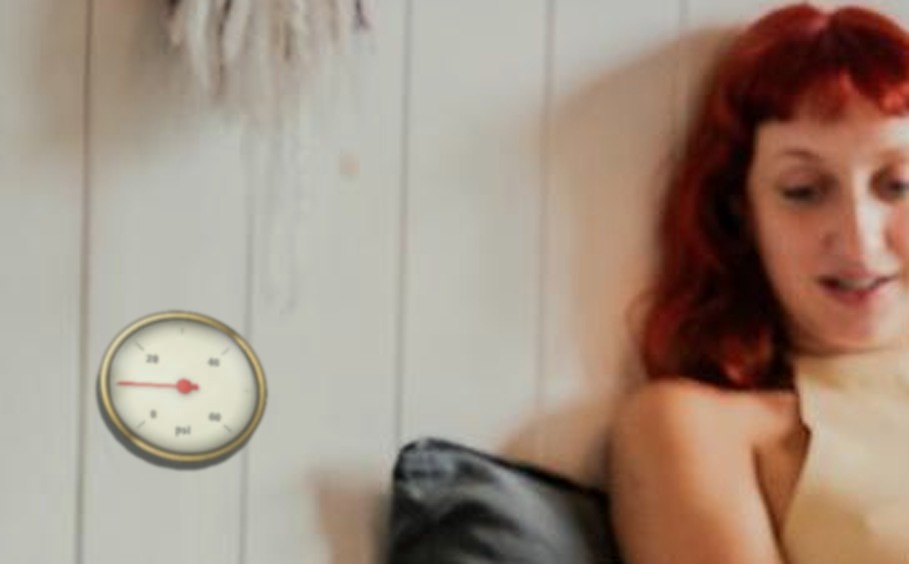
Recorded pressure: 10 psi
